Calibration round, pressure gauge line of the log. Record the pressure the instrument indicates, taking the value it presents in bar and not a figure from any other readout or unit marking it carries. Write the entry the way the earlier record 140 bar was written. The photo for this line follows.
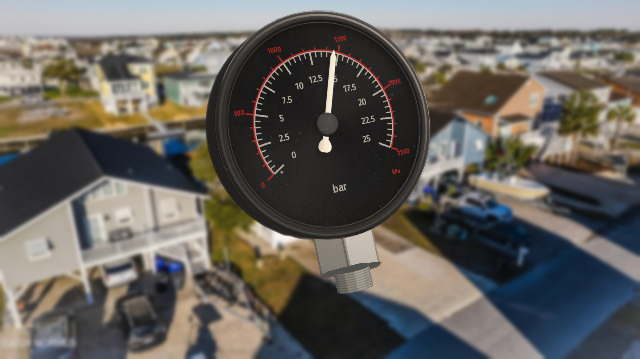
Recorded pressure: 14.5 bar
